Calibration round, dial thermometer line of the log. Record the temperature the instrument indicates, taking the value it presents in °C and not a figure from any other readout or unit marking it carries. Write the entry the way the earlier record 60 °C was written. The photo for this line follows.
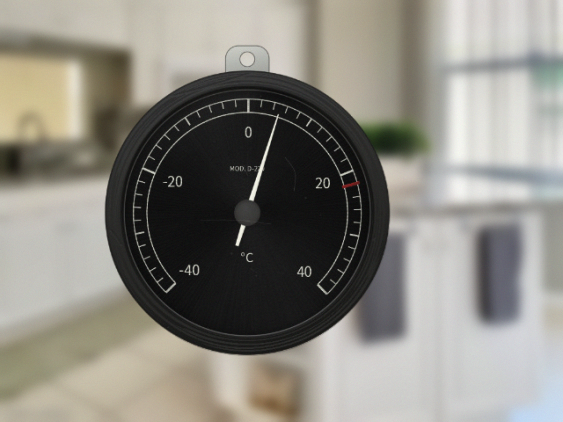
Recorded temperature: 5 °C
